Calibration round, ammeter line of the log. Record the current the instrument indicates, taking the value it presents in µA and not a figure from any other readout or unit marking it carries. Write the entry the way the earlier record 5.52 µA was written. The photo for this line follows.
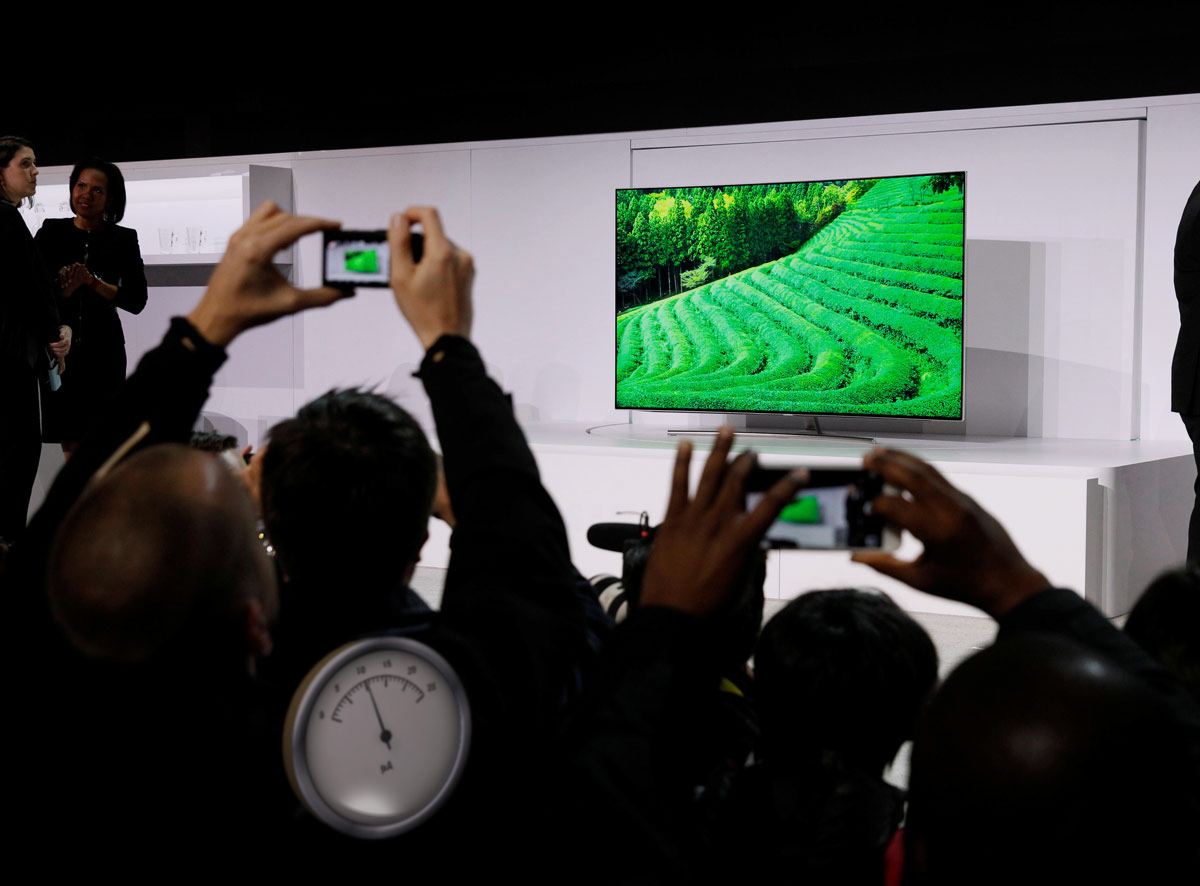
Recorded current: 10 µA
